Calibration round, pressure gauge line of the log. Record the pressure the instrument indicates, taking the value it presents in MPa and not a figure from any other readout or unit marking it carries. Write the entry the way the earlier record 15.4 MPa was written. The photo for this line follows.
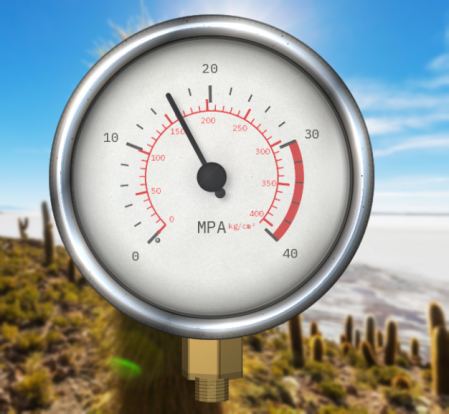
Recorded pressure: 16 MPa
